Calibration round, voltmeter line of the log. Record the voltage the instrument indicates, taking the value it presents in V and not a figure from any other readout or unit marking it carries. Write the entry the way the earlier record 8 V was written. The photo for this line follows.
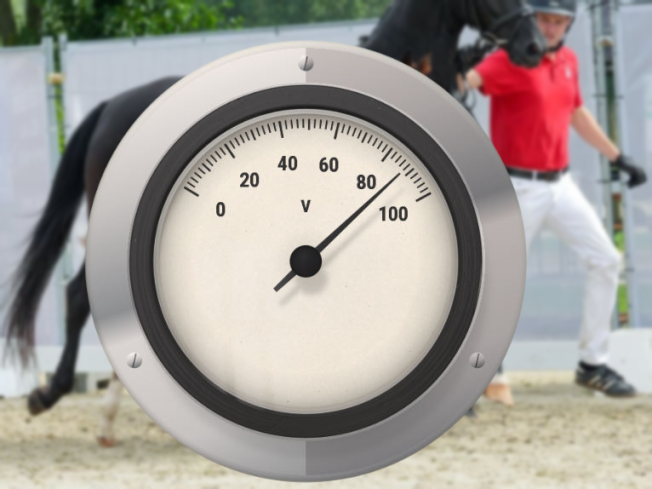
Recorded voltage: 88 V
